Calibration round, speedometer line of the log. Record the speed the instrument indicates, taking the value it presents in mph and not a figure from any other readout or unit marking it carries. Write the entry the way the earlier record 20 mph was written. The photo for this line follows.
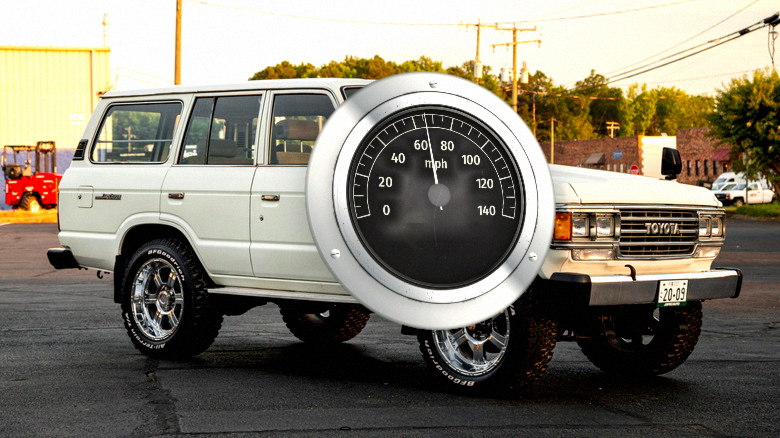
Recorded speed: 65 mph
